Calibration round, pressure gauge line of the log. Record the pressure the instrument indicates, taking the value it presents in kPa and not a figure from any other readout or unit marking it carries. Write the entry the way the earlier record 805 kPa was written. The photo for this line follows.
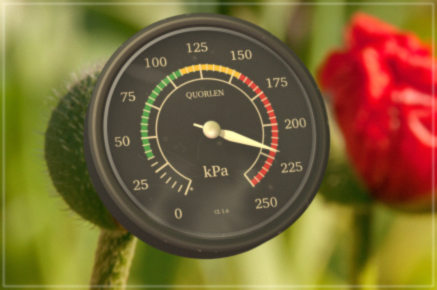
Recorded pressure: 220 kPa
